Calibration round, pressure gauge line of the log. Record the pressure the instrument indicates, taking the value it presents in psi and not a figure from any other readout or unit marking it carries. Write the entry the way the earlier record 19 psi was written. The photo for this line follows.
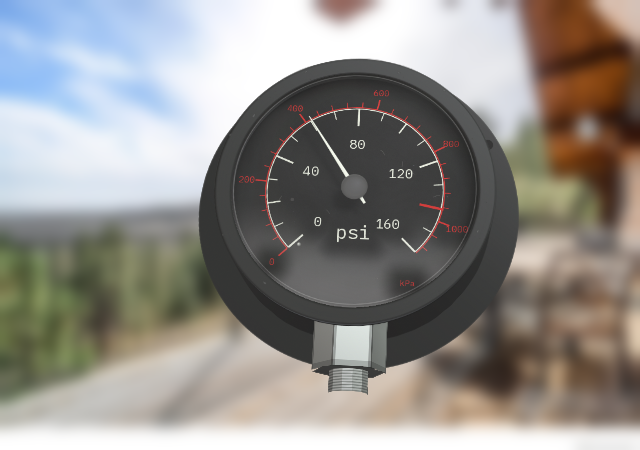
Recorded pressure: 60 psi
